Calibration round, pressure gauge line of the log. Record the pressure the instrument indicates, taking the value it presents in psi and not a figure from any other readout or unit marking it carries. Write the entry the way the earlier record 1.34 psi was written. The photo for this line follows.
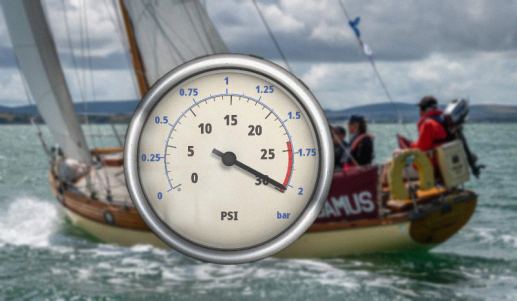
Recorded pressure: 29.5 psi
